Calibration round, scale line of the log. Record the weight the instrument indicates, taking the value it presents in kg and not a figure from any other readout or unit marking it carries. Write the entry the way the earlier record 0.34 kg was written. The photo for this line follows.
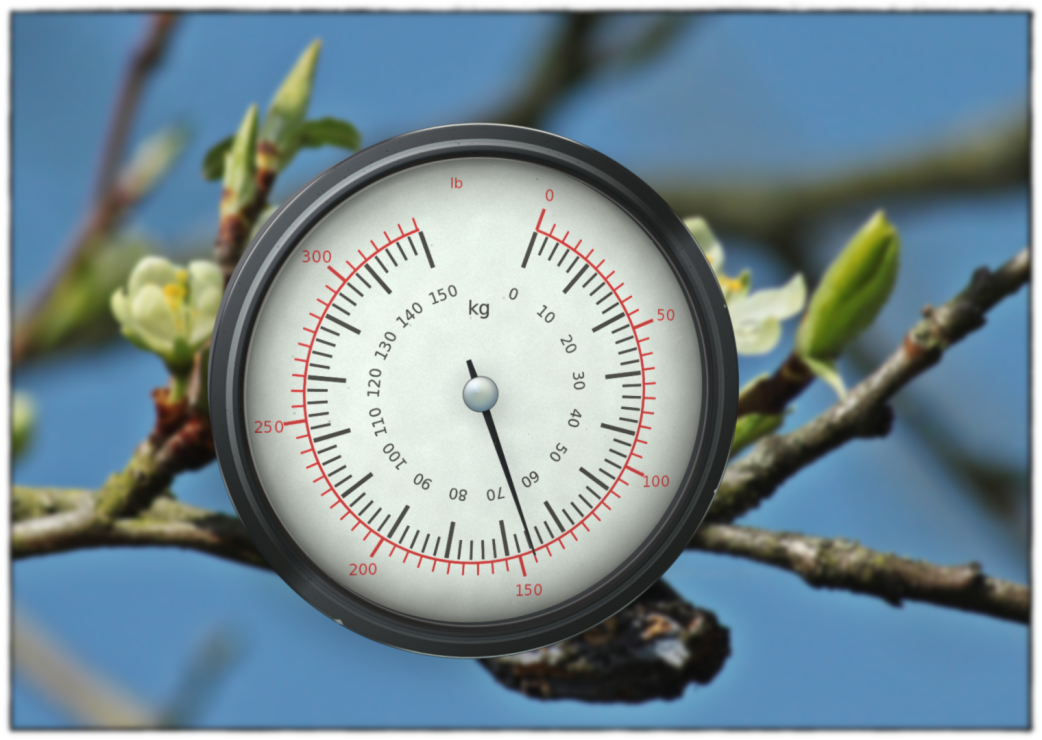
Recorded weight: 66 kg
